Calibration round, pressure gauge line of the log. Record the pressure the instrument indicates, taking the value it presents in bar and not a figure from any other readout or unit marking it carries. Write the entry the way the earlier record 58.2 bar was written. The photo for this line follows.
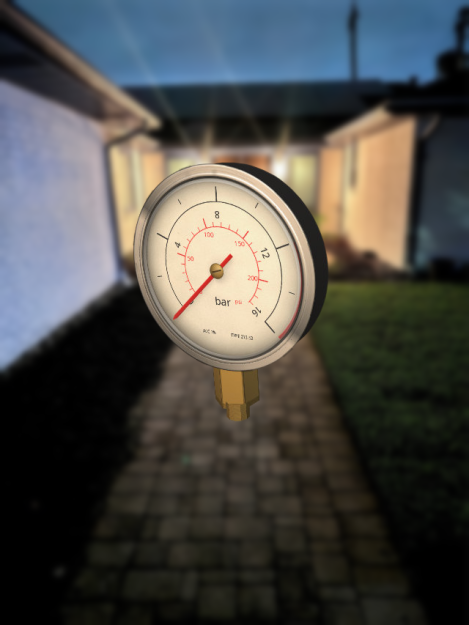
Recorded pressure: 0 bar
